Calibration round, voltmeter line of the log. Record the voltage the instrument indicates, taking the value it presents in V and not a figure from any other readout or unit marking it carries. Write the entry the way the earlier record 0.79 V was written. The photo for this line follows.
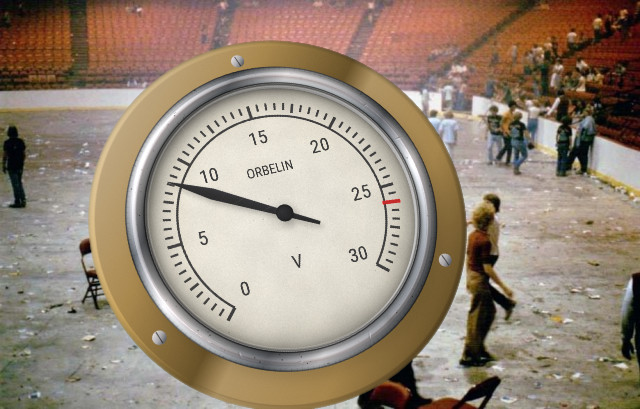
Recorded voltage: 8.5 V
